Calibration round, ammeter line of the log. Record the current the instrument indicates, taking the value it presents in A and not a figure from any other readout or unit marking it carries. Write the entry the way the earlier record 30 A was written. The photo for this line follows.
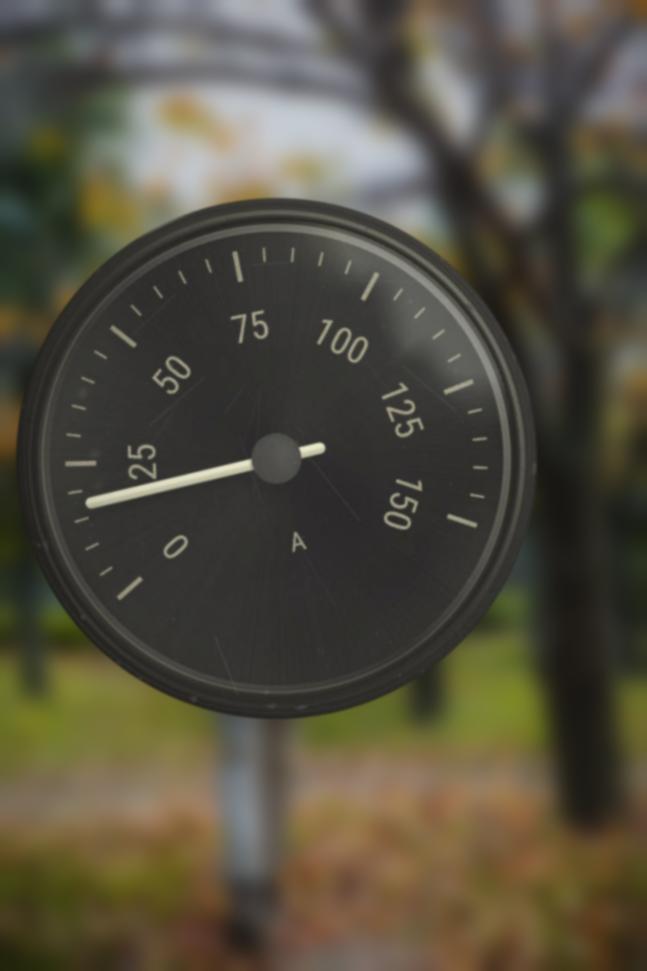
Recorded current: 17.5 A
